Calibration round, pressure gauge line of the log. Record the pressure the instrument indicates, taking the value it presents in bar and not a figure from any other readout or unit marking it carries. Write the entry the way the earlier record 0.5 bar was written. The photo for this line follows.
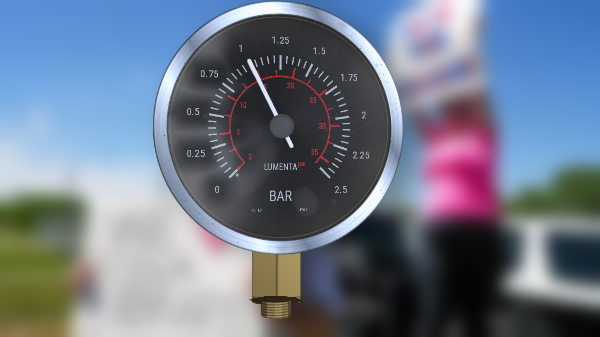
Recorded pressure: 1 bar
